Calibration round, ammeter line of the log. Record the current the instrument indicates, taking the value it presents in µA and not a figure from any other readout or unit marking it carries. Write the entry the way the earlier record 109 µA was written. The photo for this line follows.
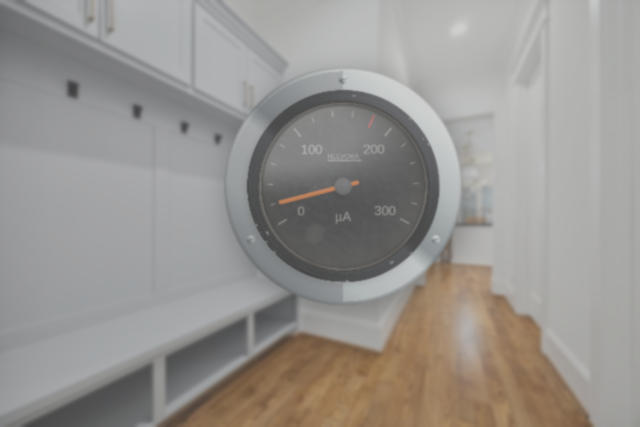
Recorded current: 20 µA
